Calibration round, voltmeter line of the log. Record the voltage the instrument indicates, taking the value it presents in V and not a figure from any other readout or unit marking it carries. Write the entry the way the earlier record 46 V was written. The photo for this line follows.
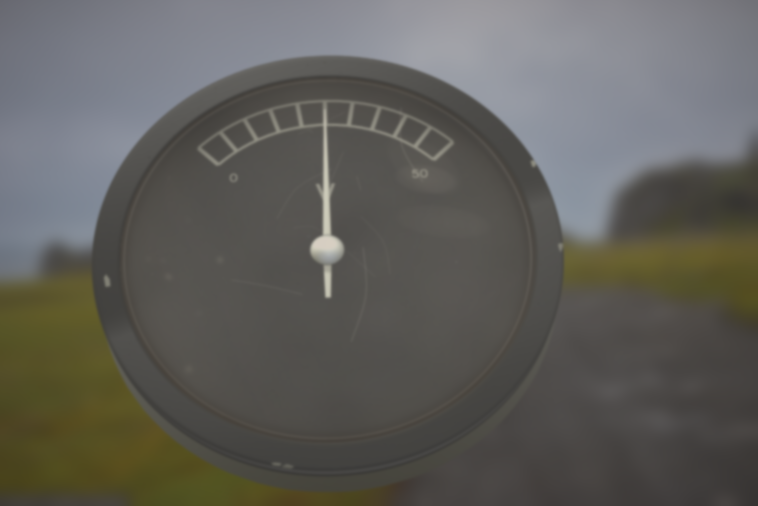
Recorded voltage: 25 V
